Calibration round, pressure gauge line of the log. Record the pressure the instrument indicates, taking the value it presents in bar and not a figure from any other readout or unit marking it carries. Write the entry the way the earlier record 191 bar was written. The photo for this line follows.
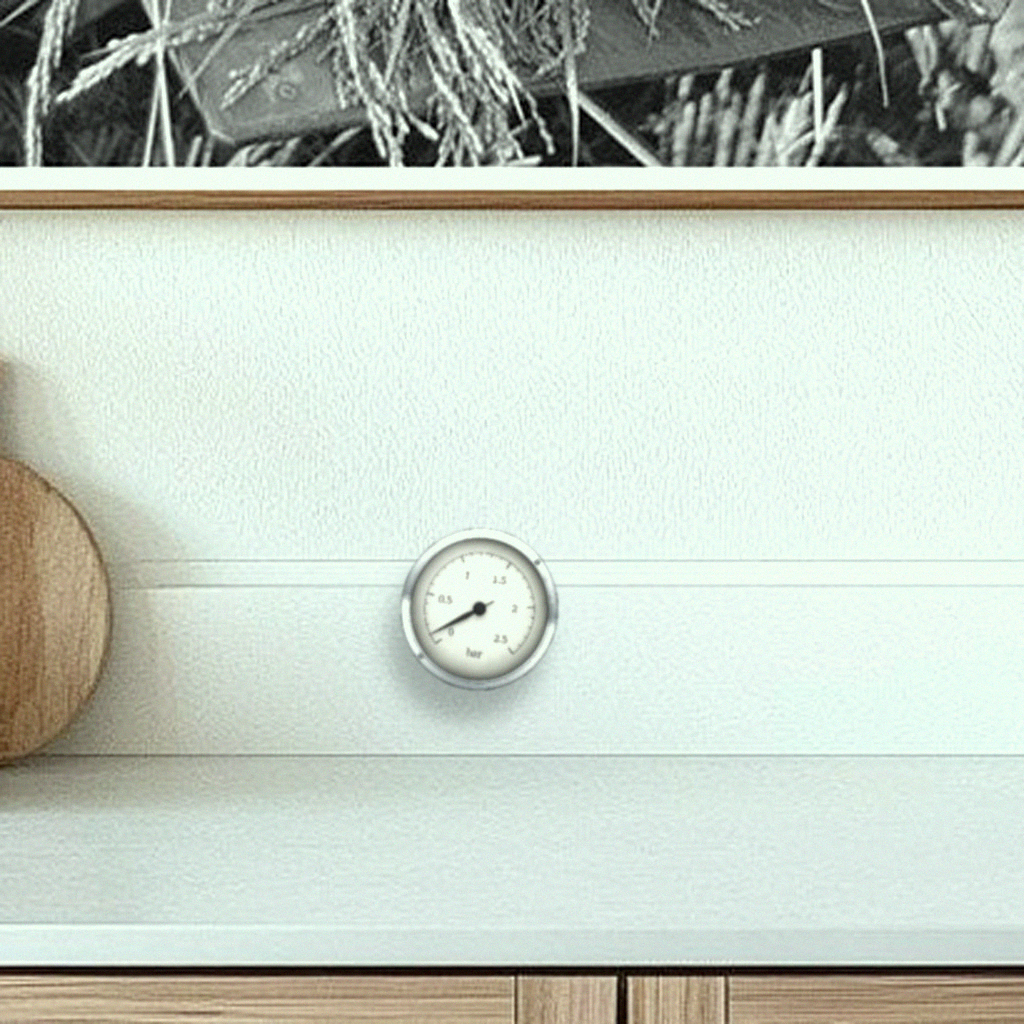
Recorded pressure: 0.1 bar
